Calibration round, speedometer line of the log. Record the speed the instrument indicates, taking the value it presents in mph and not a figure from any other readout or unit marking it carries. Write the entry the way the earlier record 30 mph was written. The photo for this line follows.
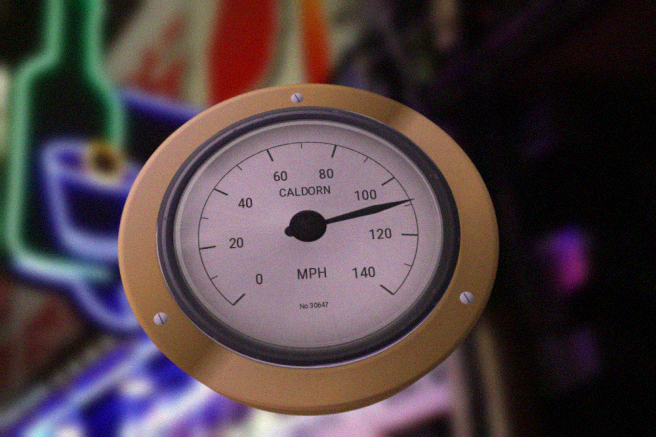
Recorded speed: 110 mph
